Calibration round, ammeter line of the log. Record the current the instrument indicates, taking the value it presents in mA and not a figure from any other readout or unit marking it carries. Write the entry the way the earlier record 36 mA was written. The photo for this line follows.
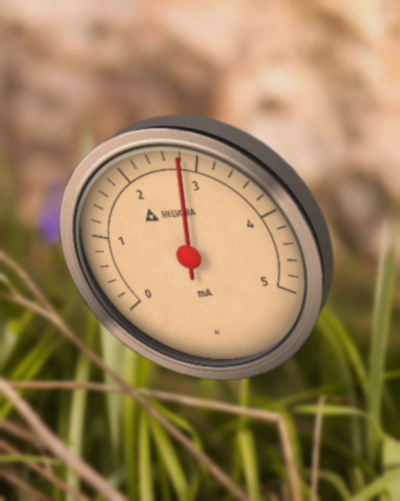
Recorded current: 2.8 mA
